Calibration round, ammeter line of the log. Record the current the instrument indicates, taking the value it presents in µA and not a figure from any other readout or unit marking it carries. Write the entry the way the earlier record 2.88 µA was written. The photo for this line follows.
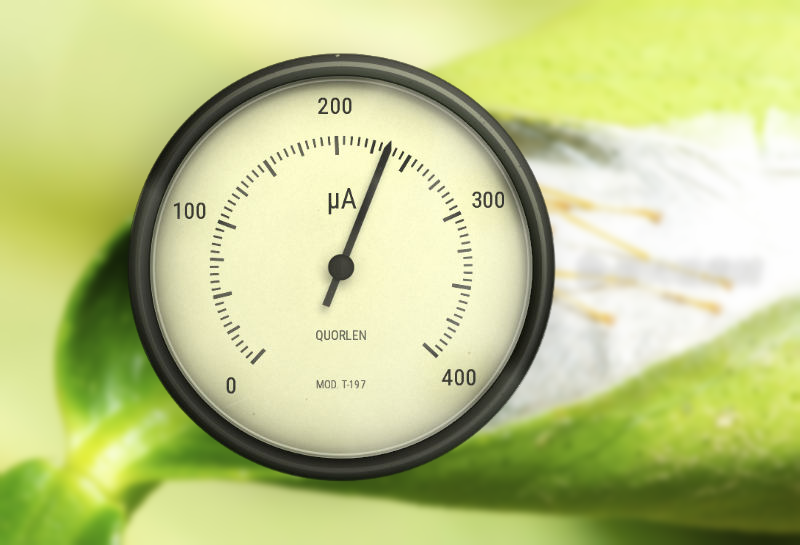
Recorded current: 235 µA
